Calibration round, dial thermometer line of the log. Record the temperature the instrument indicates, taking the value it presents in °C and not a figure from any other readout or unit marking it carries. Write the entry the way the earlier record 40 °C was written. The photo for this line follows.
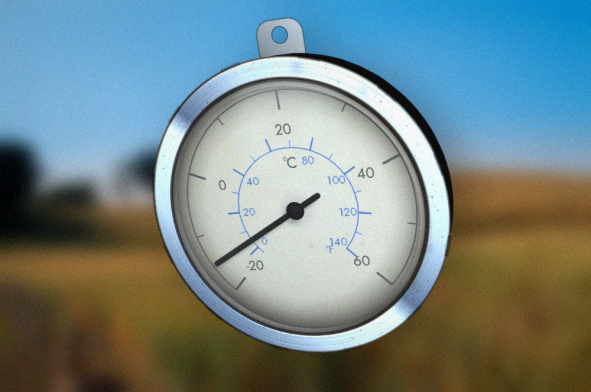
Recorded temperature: -15 °C
